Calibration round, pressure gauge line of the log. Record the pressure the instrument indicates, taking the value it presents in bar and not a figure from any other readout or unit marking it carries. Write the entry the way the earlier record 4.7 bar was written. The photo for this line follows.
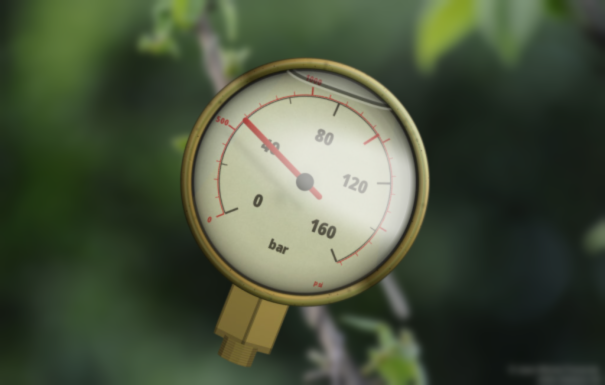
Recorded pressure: 40 bar
